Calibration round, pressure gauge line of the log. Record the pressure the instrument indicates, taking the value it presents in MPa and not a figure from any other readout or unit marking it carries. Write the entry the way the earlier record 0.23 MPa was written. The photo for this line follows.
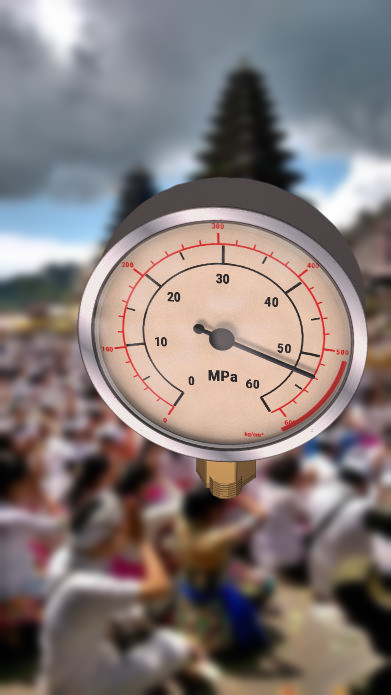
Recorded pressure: 52.5 MPa
